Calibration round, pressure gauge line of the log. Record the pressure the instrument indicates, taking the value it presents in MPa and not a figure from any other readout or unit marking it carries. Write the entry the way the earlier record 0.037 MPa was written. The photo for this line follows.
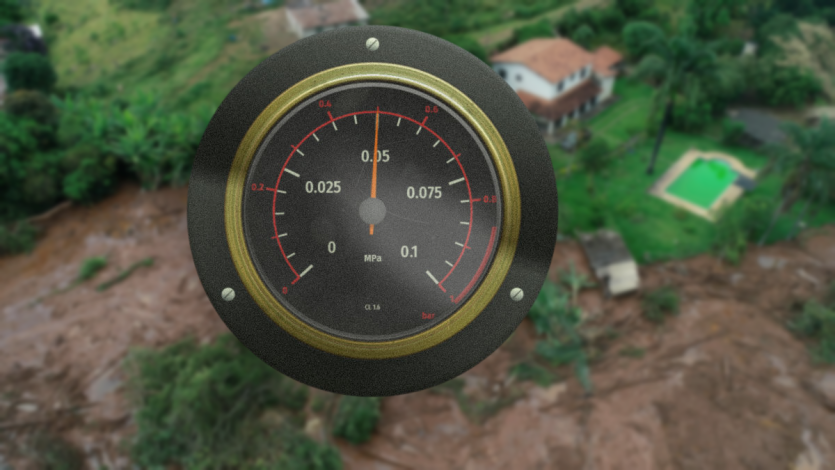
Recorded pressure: 0.05 MPa
